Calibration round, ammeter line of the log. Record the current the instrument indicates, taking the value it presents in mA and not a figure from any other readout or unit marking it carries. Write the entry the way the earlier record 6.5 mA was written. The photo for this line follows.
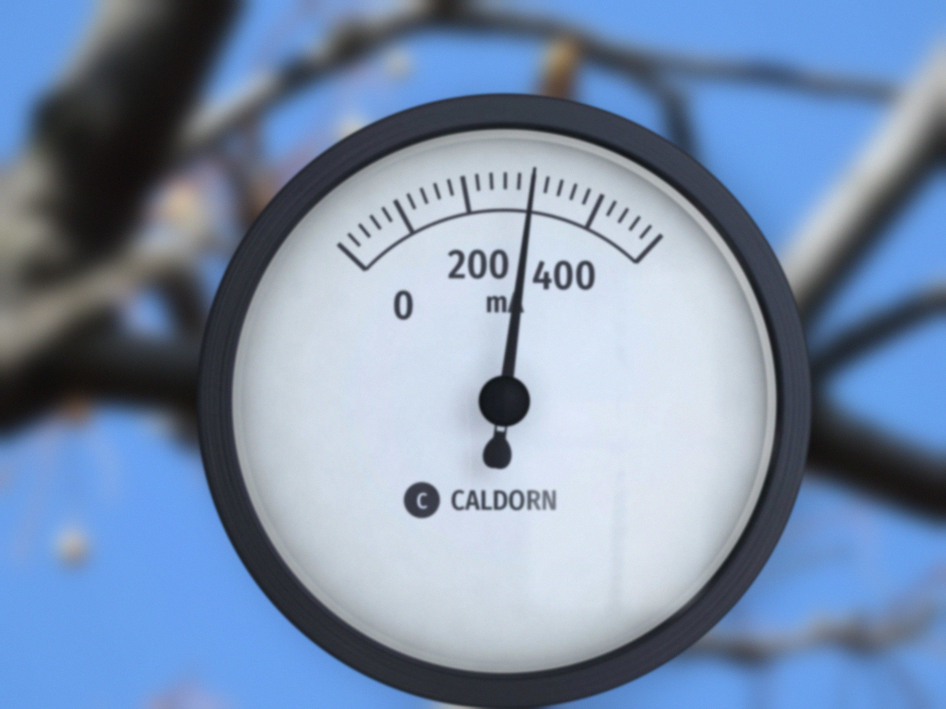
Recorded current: 300 mA
